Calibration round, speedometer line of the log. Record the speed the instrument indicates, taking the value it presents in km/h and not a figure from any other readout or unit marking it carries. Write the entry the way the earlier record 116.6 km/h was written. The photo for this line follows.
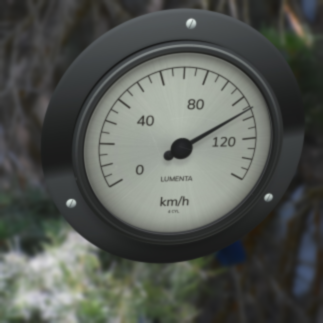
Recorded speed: 105 km/h
